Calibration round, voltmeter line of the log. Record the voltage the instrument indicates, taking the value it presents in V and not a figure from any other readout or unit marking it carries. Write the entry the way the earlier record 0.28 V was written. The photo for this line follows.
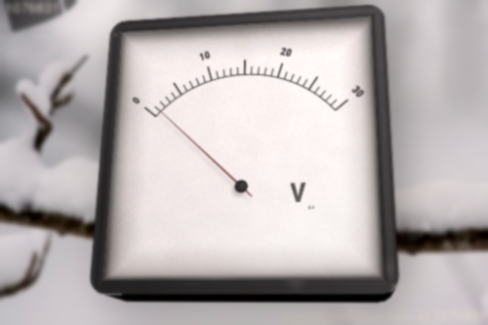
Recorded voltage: 1 V
